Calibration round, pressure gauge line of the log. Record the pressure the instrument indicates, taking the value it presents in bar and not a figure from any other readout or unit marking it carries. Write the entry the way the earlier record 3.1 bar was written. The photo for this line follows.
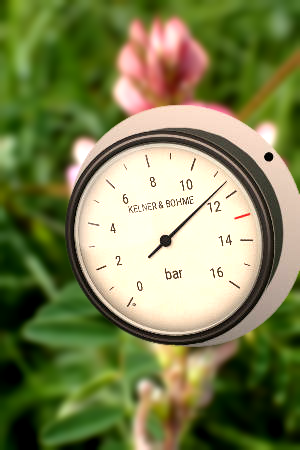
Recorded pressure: 11.5 bar
